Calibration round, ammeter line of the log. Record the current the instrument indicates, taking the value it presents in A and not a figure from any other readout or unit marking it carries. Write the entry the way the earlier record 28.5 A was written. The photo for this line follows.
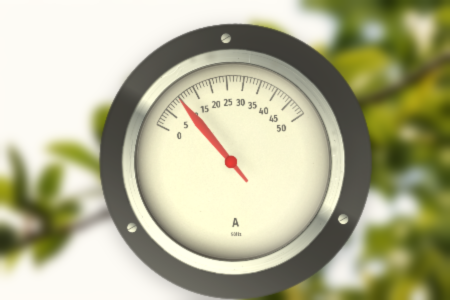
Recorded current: 10 A
